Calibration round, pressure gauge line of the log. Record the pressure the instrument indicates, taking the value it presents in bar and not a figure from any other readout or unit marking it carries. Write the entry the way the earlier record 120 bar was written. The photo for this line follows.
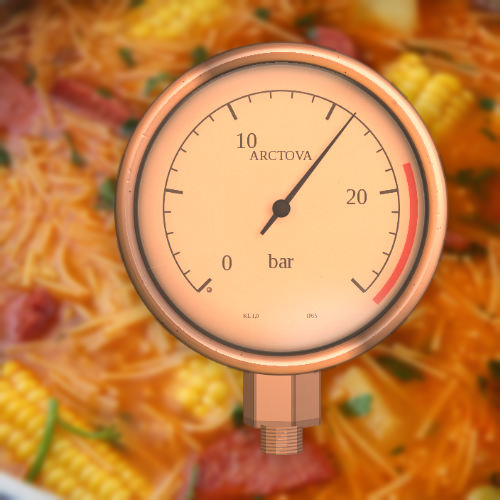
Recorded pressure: 16 bar
